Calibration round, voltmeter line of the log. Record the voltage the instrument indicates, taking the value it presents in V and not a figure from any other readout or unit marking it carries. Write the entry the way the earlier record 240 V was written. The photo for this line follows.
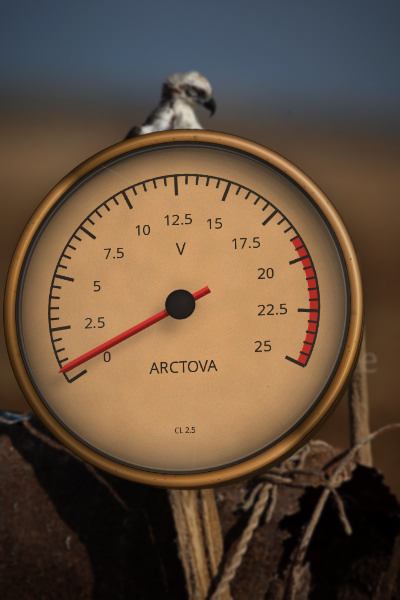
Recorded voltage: 0.5 V
